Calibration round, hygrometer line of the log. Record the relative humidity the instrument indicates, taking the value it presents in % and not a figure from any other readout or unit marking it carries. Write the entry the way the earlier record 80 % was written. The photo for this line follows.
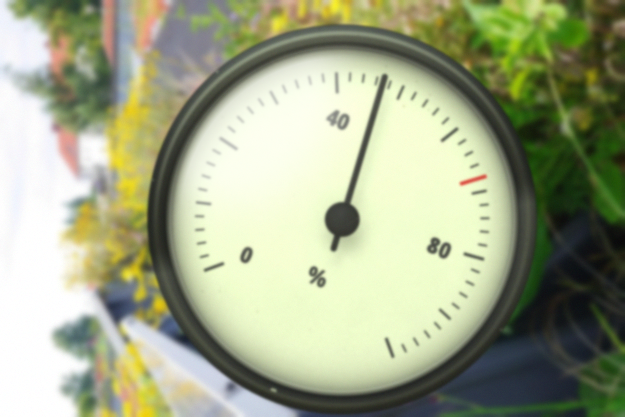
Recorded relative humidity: 47 %
